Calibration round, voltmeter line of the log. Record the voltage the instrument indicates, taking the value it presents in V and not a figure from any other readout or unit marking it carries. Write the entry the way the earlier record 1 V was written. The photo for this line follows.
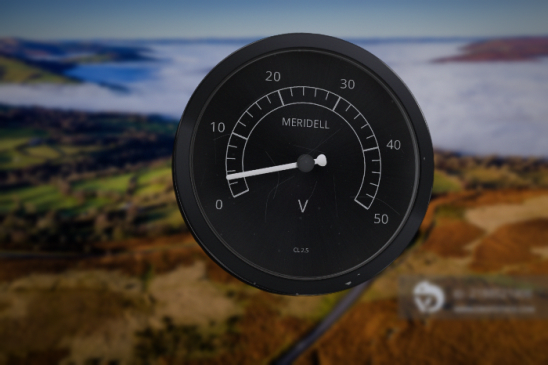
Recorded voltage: 3 V
